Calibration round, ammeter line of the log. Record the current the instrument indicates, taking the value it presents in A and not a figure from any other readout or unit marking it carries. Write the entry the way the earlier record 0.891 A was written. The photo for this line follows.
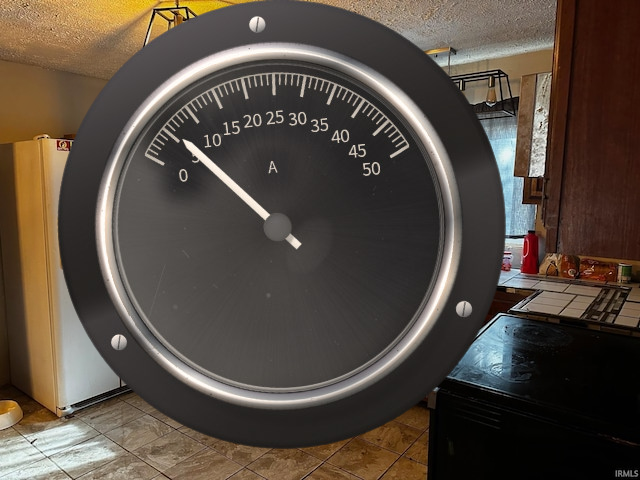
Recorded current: 6 A
